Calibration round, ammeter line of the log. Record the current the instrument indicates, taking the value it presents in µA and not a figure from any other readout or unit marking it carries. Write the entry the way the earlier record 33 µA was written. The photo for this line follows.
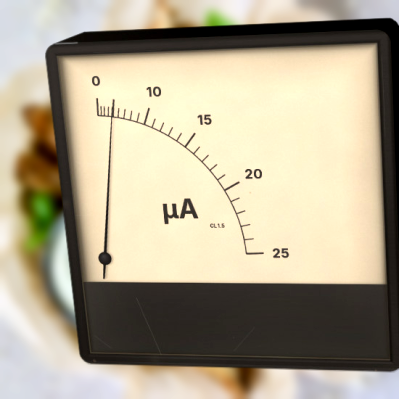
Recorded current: 5 µA
